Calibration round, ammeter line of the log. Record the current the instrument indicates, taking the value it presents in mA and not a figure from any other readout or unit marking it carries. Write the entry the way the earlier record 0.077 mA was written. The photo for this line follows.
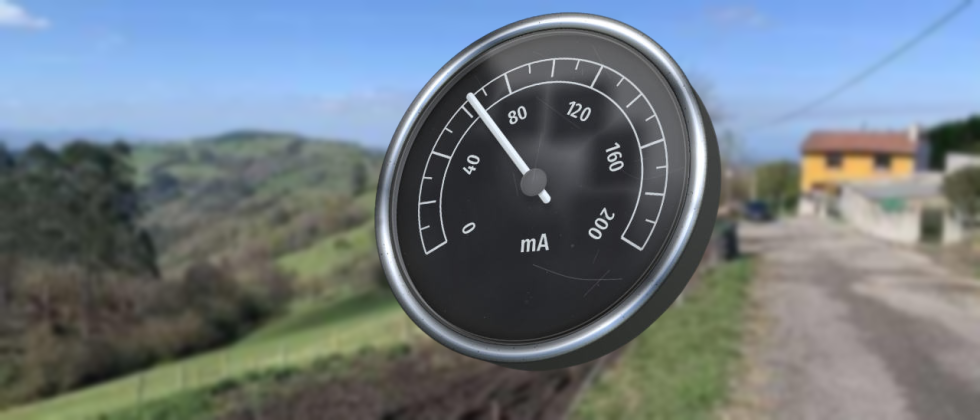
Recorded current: 65 mA
